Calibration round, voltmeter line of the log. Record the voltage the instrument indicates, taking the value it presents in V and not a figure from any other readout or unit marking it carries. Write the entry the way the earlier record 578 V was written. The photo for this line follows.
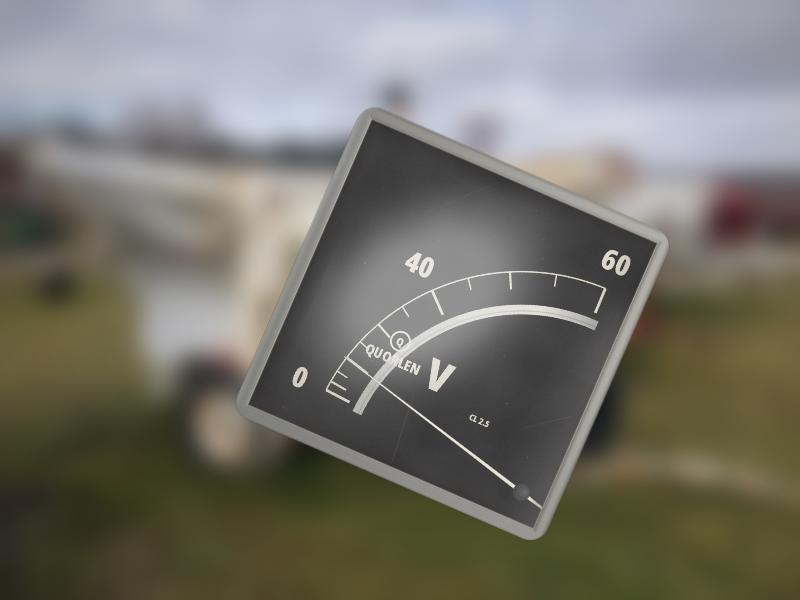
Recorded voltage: 20 V
